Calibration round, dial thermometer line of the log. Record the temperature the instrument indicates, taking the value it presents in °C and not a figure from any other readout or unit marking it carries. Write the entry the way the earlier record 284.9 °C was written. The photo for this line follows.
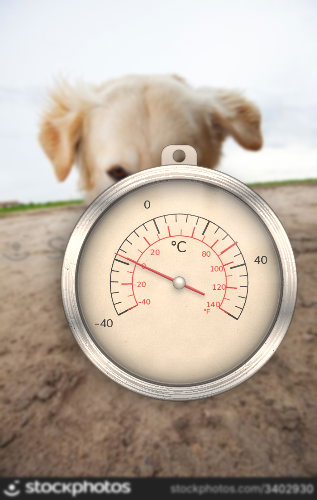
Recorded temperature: -18 °C
